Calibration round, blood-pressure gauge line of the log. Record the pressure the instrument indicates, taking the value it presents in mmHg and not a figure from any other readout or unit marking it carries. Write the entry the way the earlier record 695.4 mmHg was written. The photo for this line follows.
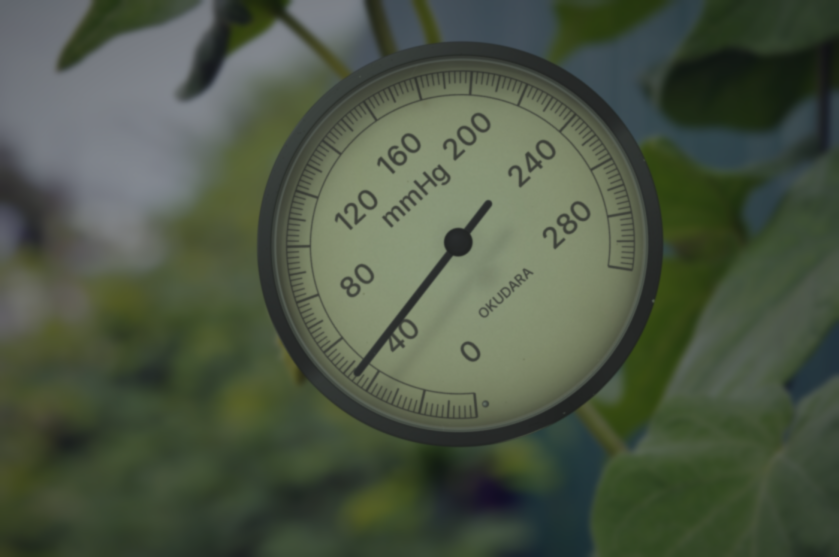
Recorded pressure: 46 mmHg
